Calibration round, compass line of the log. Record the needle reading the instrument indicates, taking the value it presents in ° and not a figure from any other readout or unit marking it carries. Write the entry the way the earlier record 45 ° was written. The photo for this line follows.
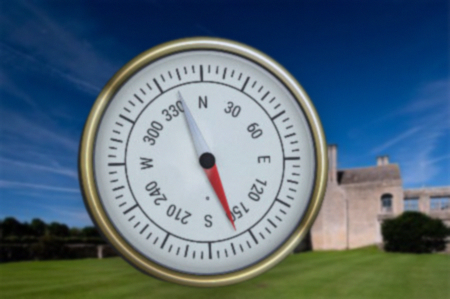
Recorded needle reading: 160 °
